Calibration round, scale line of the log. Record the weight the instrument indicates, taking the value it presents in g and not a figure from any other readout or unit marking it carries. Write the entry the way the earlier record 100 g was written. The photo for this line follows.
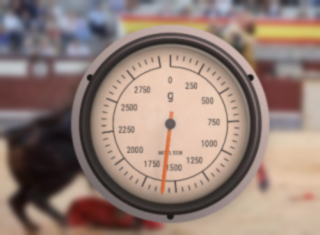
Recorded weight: 1600 g
